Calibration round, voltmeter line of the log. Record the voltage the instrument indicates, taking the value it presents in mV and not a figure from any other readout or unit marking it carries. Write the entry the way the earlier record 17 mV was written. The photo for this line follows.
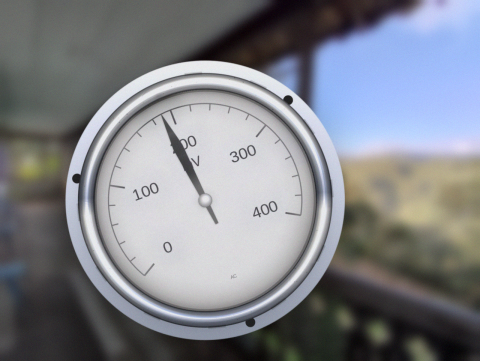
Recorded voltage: 190 mV
